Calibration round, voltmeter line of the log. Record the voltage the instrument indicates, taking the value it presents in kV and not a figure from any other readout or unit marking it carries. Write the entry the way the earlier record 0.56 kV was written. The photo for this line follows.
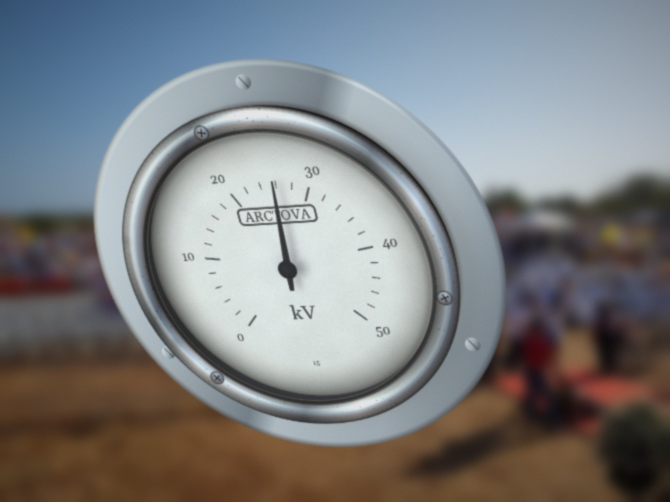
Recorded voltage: 26 kV
